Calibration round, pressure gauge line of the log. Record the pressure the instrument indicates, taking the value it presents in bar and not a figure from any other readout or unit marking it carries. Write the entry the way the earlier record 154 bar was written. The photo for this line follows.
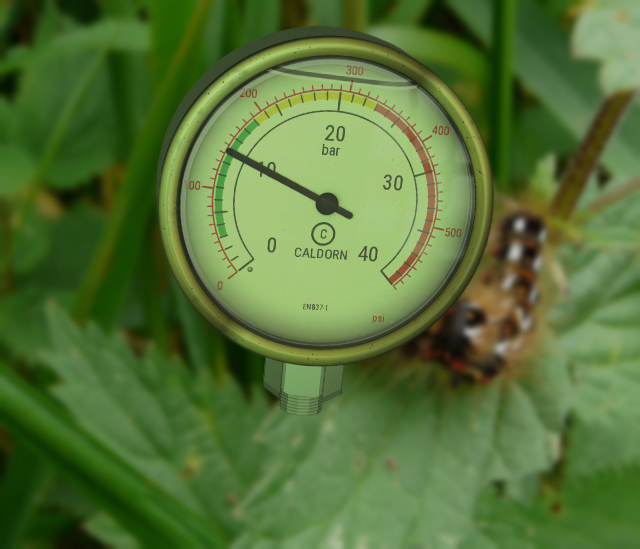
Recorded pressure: 10 bar
